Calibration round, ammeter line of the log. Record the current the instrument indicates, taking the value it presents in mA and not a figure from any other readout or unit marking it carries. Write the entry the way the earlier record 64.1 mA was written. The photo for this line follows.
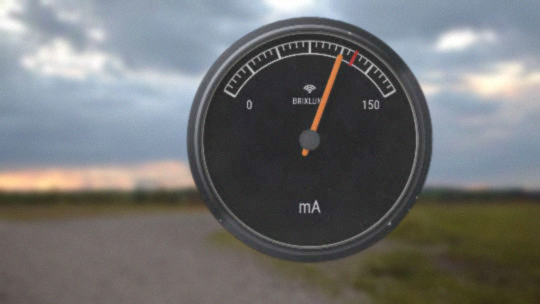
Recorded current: 100 mA
